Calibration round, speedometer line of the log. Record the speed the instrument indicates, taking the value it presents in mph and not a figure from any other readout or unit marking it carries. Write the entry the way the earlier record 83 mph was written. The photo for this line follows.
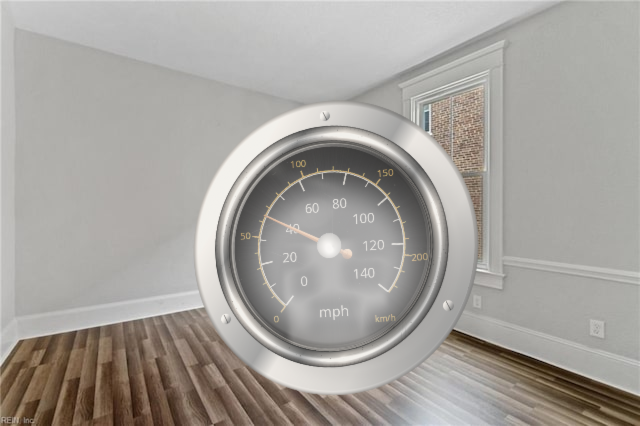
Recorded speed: 40 mph
